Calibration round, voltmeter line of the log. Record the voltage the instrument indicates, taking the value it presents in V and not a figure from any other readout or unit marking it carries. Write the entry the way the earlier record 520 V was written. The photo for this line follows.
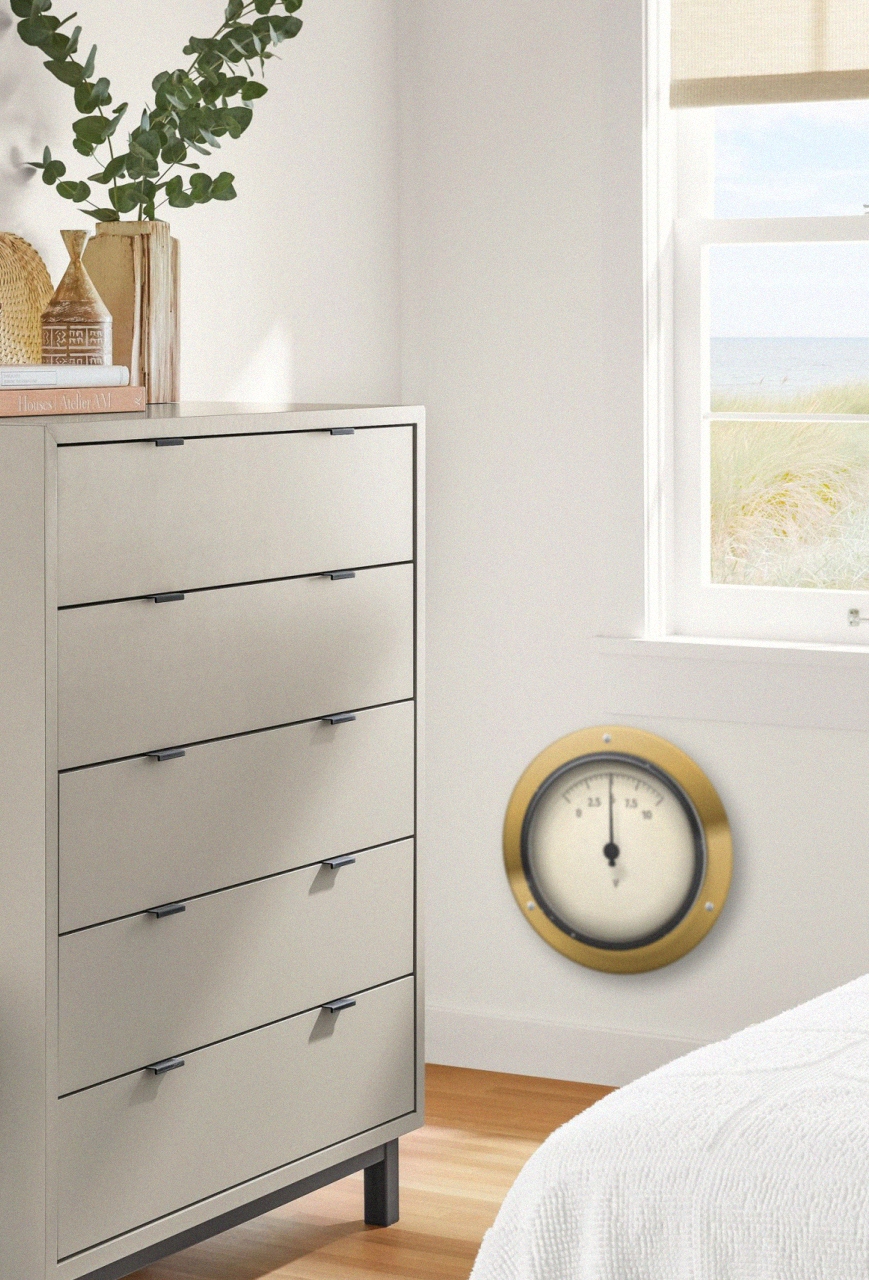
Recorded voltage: 5 V
